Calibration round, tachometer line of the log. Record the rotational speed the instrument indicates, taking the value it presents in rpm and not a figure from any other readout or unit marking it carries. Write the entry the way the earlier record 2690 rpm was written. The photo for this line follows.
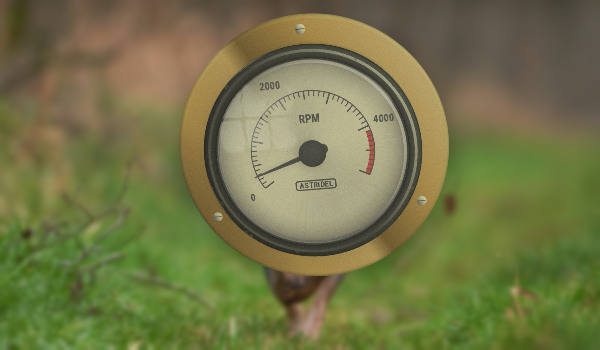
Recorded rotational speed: 300 rpm
